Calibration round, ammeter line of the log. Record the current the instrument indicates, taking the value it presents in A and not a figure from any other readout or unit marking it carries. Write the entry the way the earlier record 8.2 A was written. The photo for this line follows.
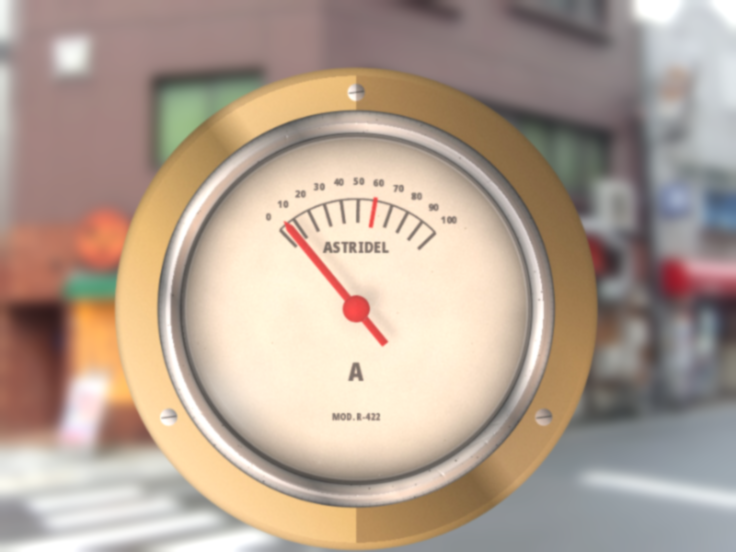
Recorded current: 5 A
